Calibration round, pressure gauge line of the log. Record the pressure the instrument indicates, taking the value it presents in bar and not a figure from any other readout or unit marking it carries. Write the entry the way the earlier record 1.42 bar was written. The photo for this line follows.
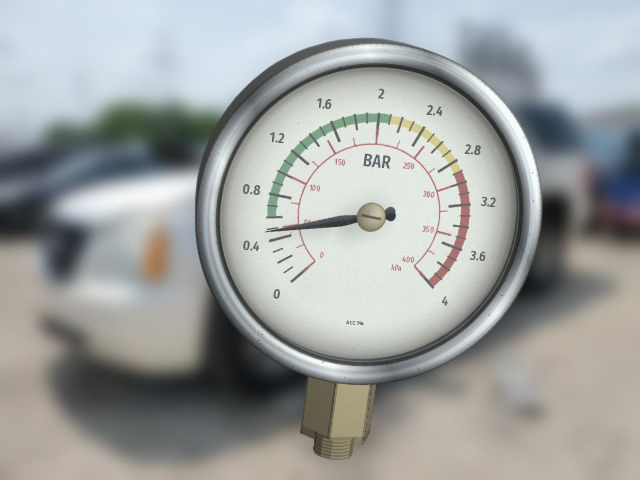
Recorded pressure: 0.5 bar
